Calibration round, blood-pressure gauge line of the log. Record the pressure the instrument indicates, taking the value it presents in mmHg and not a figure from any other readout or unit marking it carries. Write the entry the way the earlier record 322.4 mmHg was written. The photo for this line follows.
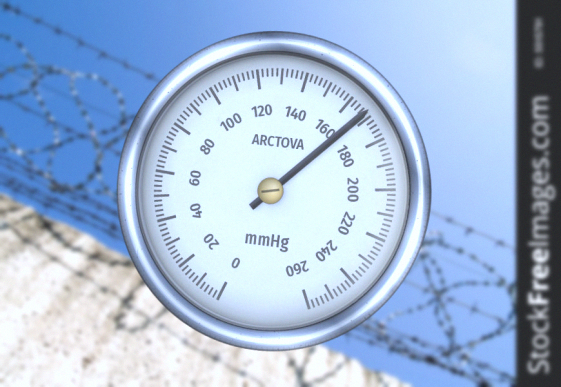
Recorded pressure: 168 mmHg
